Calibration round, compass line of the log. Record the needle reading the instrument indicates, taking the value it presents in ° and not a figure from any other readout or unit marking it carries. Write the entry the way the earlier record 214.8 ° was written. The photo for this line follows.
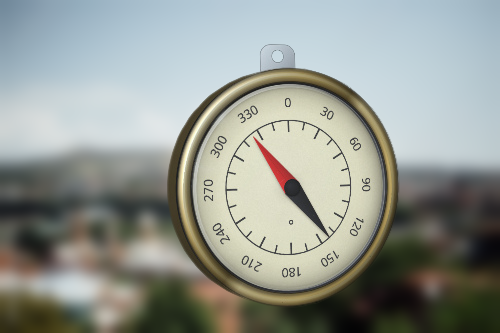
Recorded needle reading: 322.5 °
